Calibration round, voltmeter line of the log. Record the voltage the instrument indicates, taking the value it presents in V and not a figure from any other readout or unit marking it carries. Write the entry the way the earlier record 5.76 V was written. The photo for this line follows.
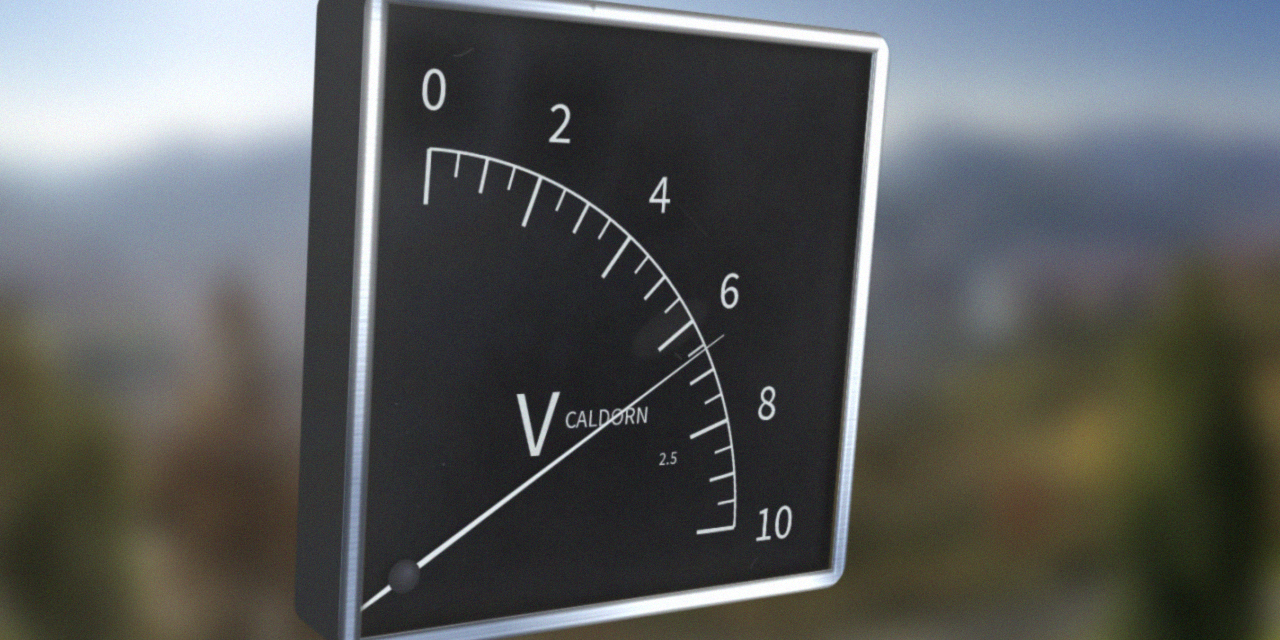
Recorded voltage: 6.5 V
